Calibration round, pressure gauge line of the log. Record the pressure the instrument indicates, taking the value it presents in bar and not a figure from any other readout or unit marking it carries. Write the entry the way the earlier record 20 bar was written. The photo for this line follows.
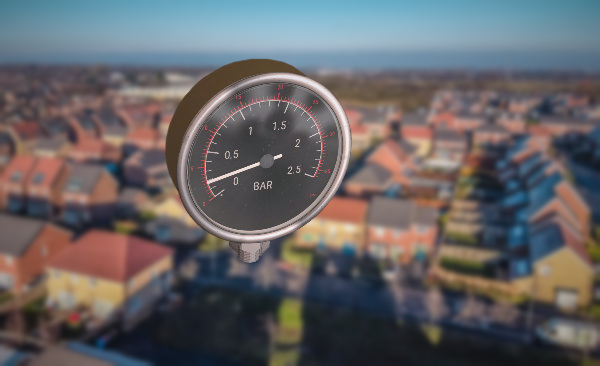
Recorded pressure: 0.2 bar
